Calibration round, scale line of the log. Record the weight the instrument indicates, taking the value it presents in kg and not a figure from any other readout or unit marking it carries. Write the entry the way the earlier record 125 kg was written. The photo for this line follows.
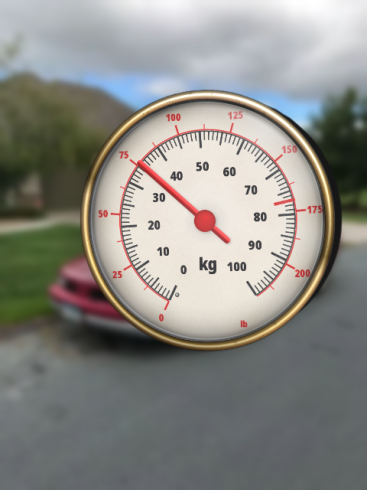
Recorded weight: 35 kg
